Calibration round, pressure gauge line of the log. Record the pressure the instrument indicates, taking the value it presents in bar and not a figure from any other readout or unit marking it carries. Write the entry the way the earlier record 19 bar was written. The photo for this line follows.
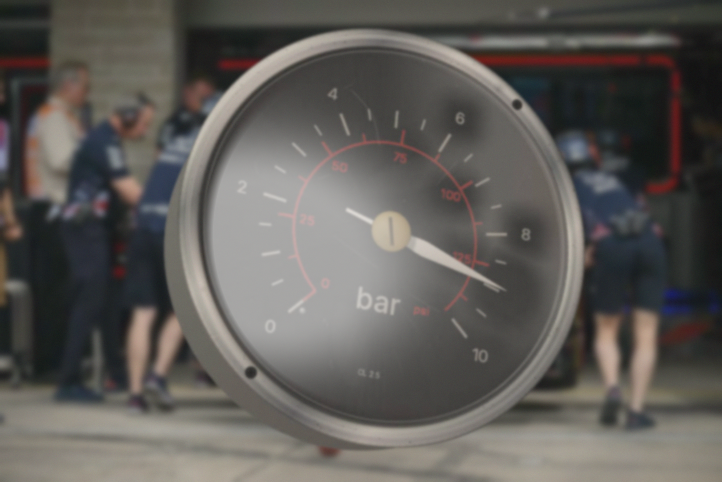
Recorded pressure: 9 bar
